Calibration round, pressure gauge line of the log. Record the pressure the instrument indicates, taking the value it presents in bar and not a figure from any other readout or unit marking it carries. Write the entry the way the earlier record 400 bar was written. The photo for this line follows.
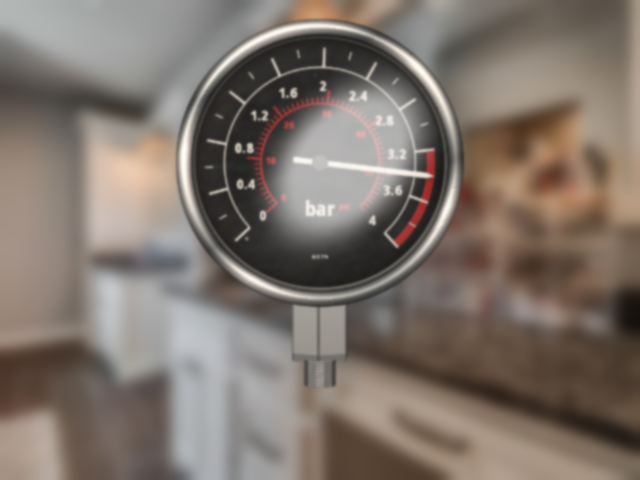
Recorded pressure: 3.4 bar
